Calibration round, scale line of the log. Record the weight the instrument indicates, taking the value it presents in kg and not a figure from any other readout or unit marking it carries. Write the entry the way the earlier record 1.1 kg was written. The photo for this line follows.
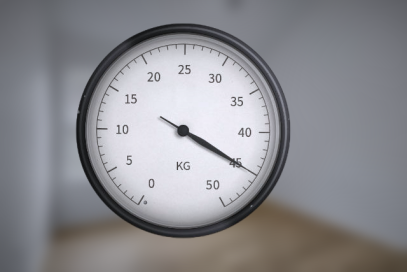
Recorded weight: 45 kg
